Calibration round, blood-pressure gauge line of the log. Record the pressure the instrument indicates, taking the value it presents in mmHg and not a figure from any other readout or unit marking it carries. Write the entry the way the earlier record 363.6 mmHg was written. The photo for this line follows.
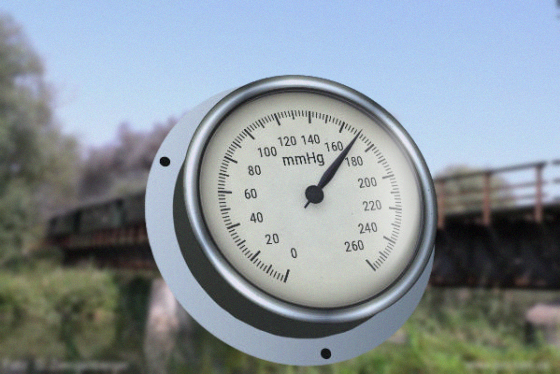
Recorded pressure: 170 mmHg
